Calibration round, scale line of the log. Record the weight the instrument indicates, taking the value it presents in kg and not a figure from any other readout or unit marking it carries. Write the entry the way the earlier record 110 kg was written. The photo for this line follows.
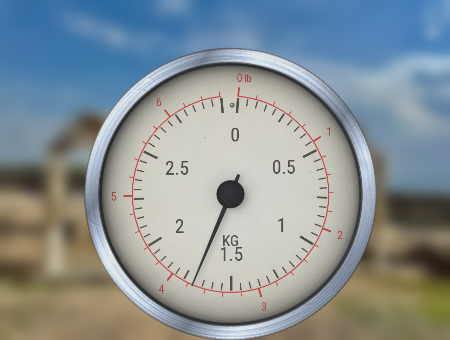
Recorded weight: 1.7 kg
